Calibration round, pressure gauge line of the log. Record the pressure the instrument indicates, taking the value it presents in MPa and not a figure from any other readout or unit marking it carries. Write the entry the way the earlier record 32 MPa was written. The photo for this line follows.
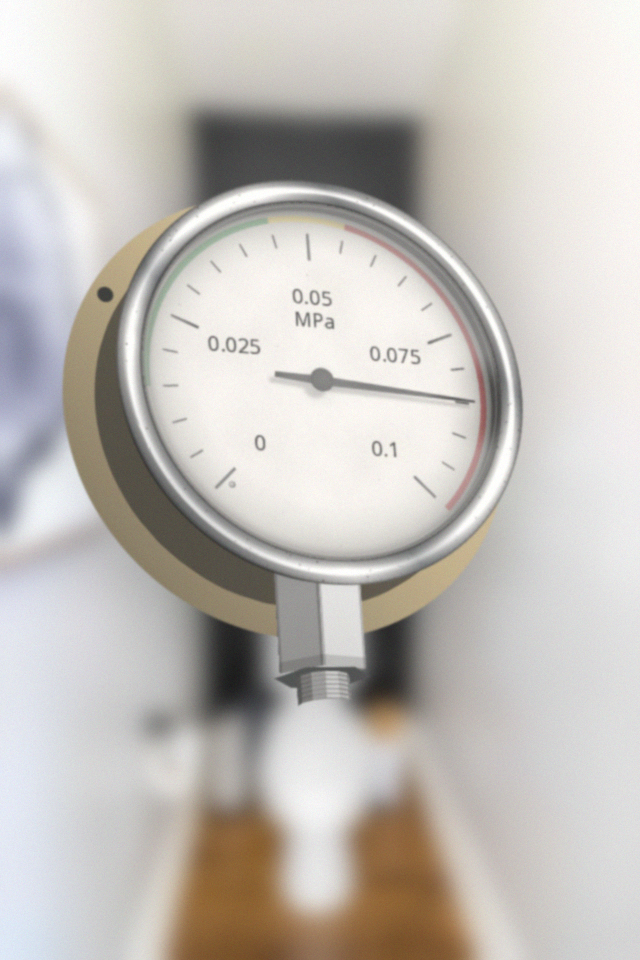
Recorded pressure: 0.085 MPa
